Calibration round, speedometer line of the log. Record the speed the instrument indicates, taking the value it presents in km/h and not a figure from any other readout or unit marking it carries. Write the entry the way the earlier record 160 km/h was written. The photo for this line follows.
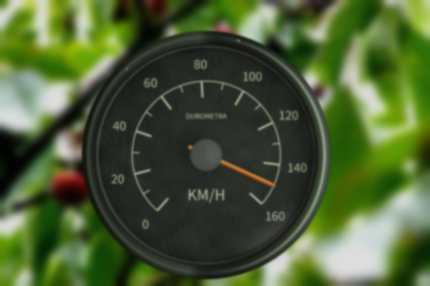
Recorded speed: 150 km/h
